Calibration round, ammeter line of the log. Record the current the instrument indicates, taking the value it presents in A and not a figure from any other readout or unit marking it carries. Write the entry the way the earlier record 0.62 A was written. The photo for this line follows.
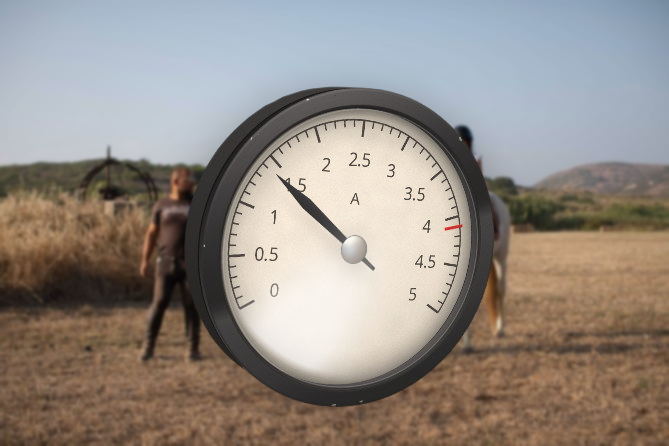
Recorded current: 1.4 A
